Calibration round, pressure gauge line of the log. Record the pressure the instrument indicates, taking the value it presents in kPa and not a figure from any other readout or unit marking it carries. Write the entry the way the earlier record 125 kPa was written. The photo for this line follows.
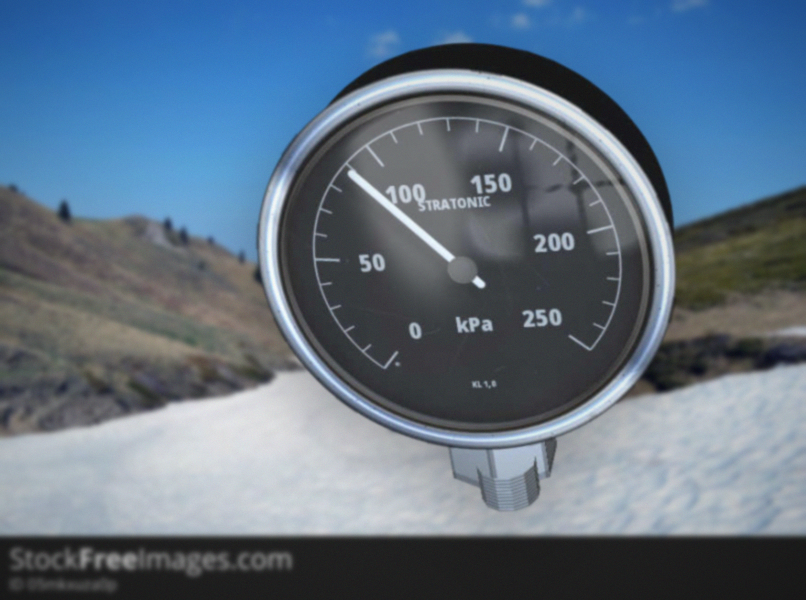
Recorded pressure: 90 kPa
